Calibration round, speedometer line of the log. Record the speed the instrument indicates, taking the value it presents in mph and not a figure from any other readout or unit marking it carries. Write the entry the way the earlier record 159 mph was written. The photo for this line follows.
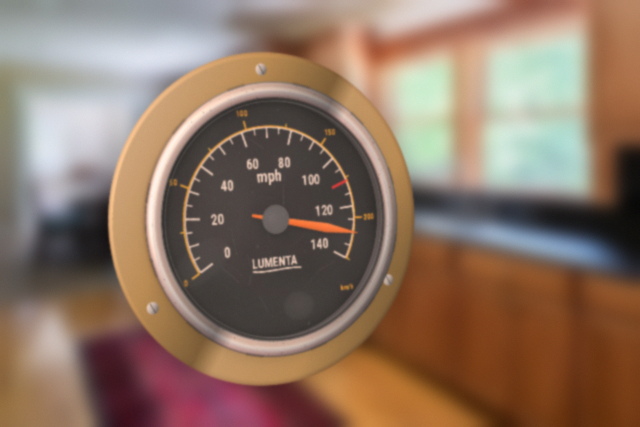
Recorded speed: 130 mph
